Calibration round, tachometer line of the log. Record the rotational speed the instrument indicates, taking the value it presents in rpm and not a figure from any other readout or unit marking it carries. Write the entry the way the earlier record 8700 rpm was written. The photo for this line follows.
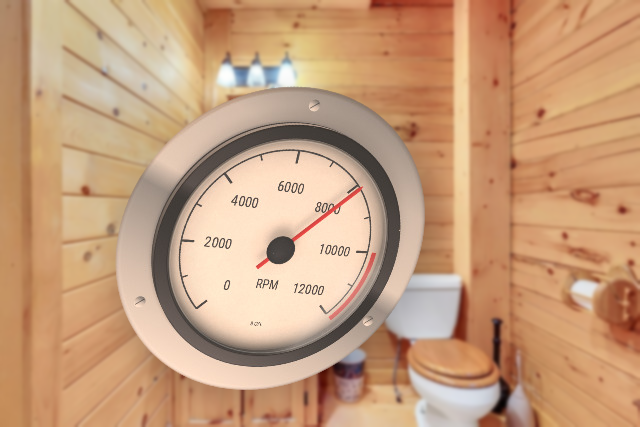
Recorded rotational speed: 8000 rpm
